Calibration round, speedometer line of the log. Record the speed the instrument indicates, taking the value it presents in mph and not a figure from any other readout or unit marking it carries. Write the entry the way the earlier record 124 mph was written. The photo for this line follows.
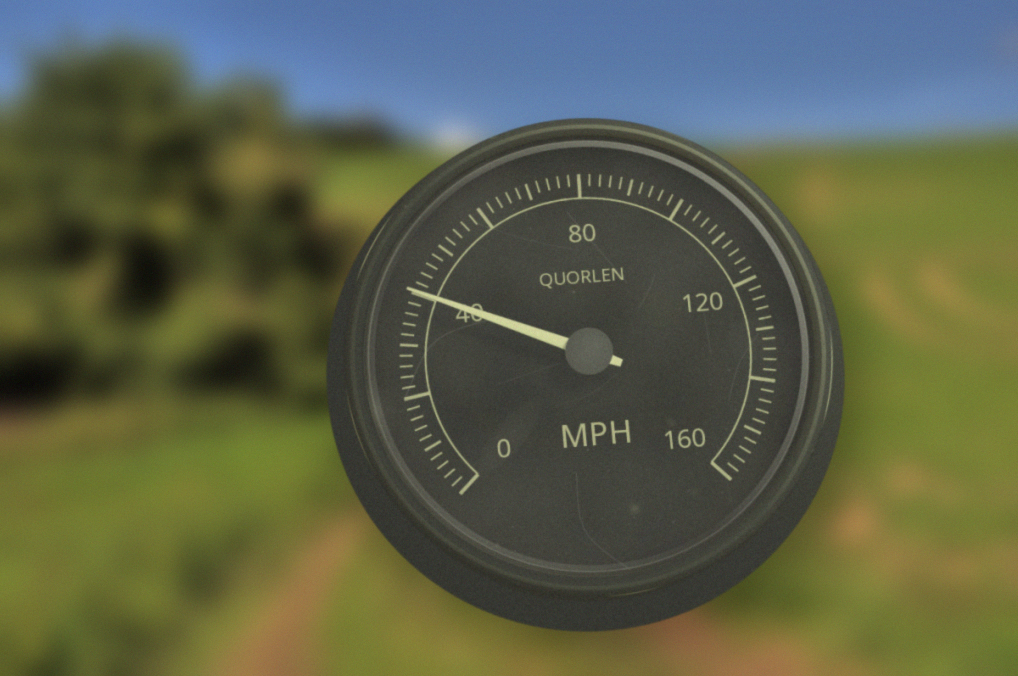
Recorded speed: 40 mph
